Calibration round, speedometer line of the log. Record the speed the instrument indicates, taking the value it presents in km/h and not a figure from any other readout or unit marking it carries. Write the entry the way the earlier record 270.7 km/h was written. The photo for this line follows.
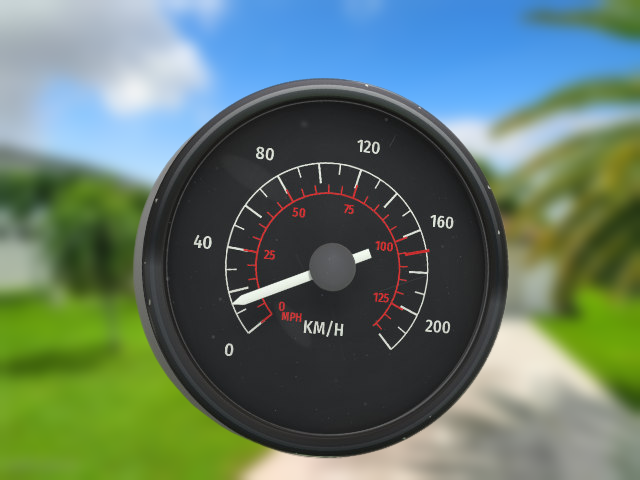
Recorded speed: 15 km/h
